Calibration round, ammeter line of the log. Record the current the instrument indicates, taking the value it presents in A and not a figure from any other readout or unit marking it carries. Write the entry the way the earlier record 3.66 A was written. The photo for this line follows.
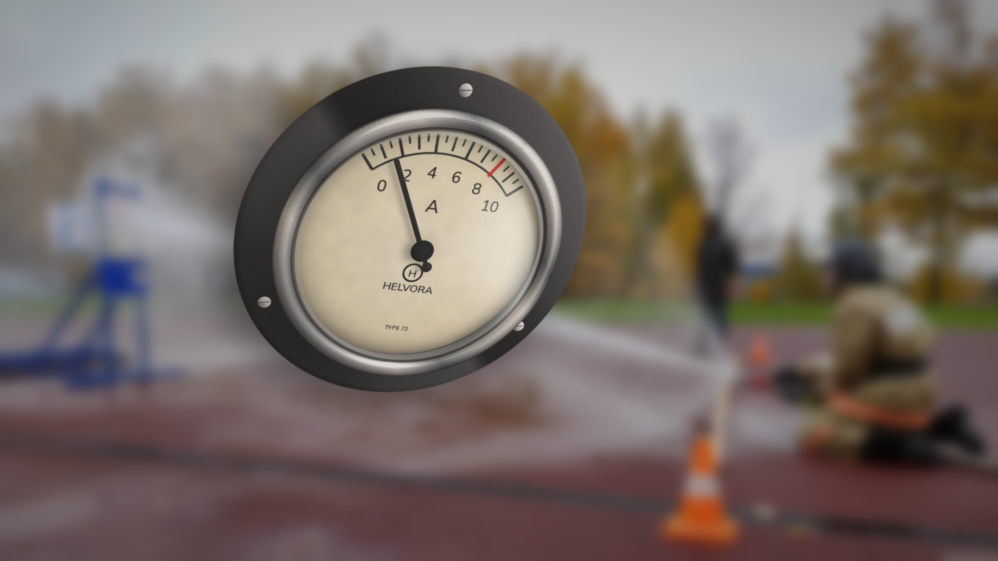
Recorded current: 1.5 A
